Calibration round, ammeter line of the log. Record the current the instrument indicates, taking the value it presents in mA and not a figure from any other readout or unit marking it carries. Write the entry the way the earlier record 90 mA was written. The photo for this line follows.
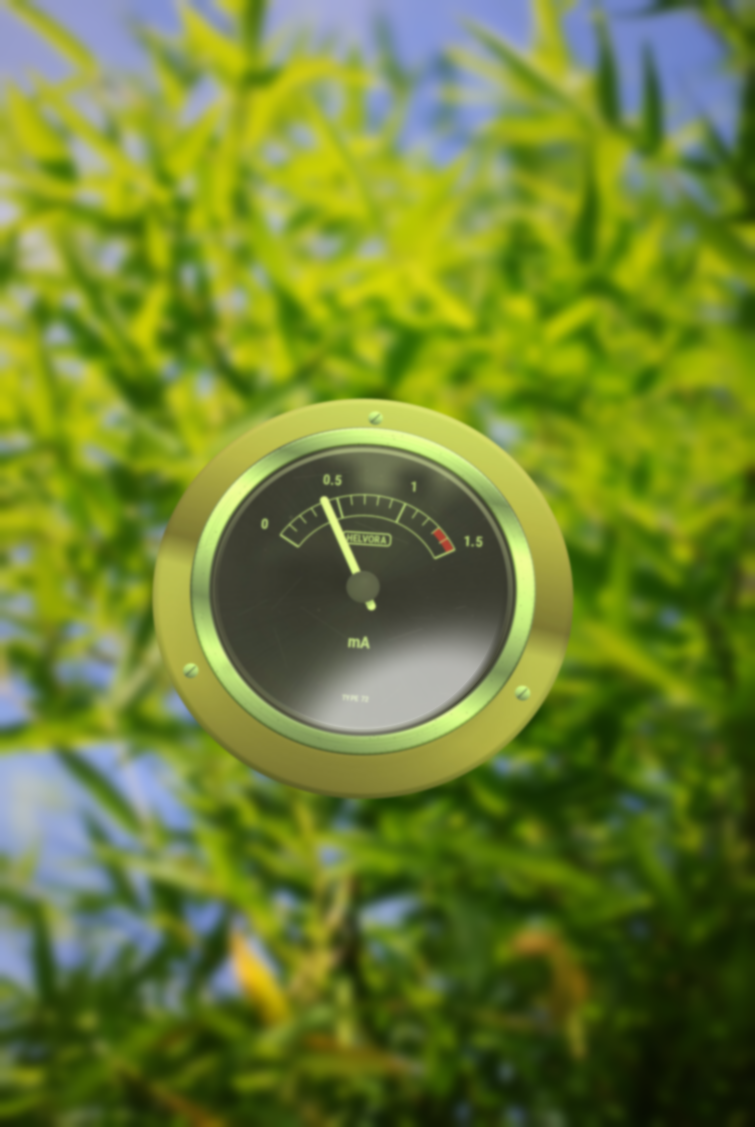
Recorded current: 0.4 mA
